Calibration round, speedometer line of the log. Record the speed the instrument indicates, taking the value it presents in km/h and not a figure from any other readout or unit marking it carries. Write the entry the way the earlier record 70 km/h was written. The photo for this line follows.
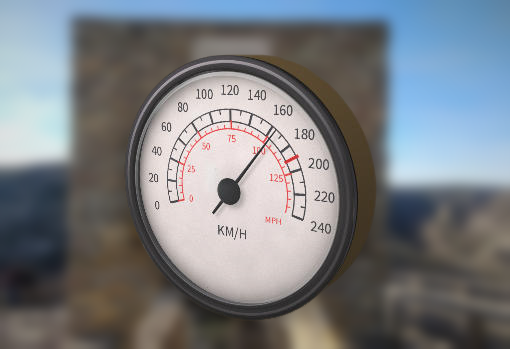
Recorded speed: 165 km/h
